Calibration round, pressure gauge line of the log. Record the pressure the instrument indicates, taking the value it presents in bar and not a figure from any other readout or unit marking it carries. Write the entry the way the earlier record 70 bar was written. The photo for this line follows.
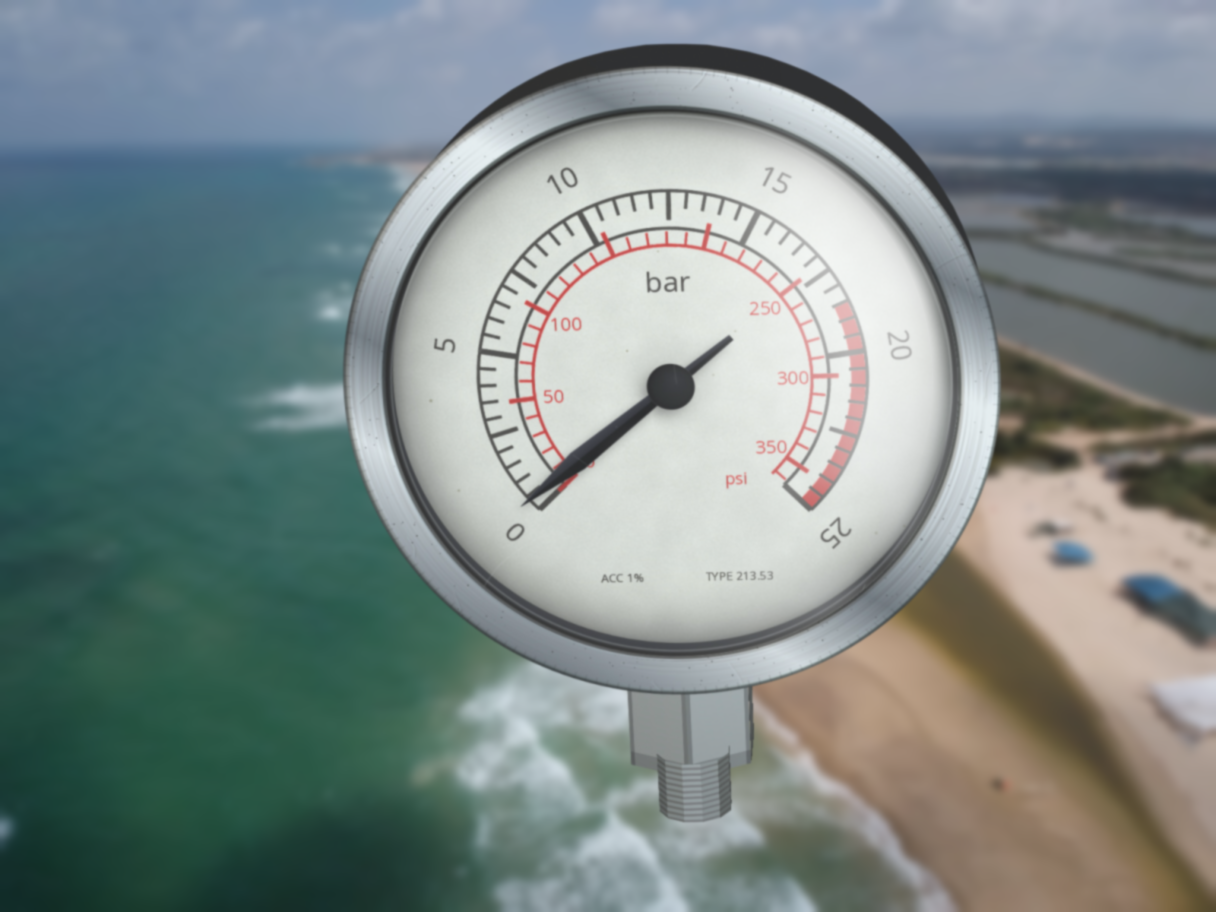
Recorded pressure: 0.5 bar
